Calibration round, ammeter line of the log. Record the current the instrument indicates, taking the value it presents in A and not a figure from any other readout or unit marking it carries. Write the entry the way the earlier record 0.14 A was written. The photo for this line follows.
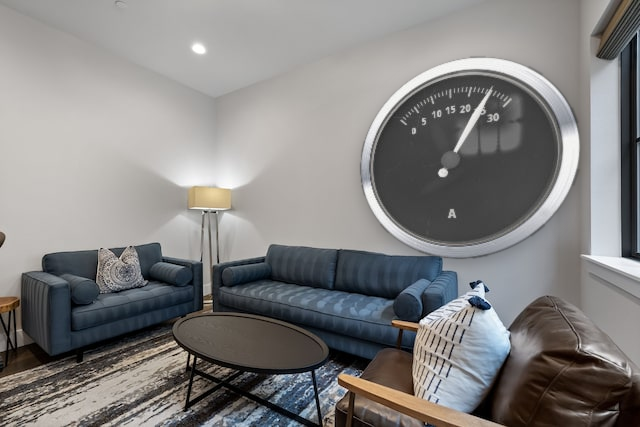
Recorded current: 25 A
